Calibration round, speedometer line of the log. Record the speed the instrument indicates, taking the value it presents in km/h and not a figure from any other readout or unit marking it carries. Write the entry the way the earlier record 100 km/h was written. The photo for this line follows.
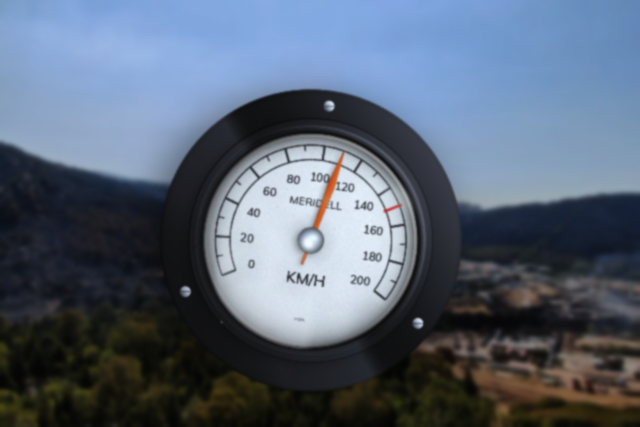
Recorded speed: 110 km/h
